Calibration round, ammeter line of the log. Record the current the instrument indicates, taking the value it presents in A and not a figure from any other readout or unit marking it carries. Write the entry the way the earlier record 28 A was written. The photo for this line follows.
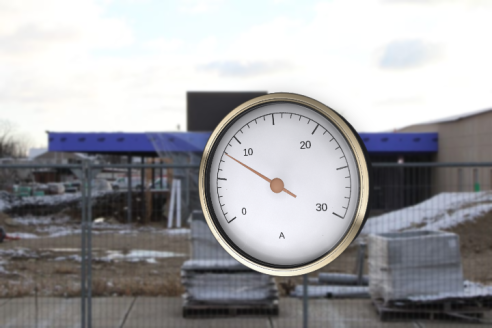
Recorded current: 8 A
